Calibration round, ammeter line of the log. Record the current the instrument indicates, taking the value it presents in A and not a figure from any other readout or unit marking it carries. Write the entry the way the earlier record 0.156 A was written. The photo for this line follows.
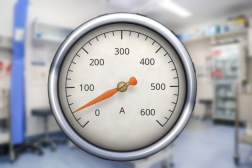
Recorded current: 40 A
